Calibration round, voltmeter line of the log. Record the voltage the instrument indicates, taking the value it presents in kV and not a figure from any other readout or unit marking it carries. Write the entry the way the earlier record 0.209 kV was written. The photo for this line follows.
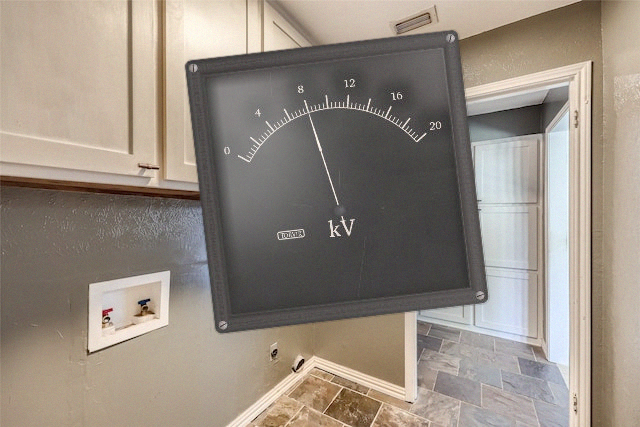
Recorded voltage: 8 kV
